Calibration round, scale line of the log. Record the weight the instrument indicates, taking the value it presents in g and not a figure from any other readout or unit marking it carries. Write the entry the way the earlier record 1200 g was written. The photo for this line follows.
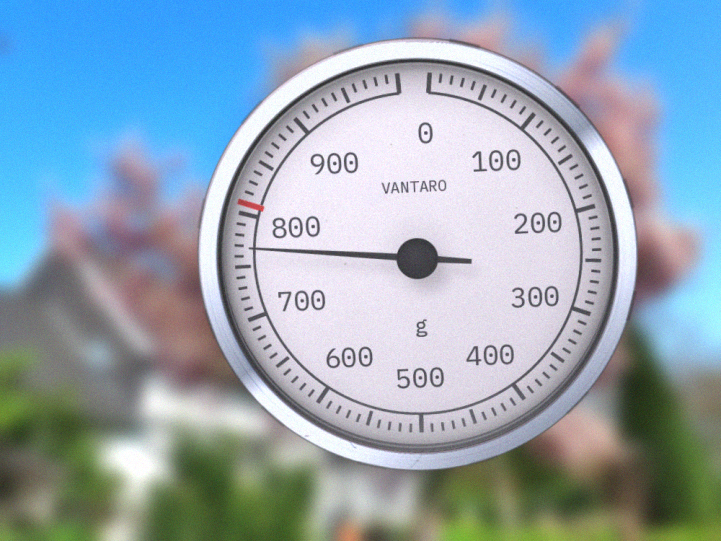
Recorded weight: 770 g
